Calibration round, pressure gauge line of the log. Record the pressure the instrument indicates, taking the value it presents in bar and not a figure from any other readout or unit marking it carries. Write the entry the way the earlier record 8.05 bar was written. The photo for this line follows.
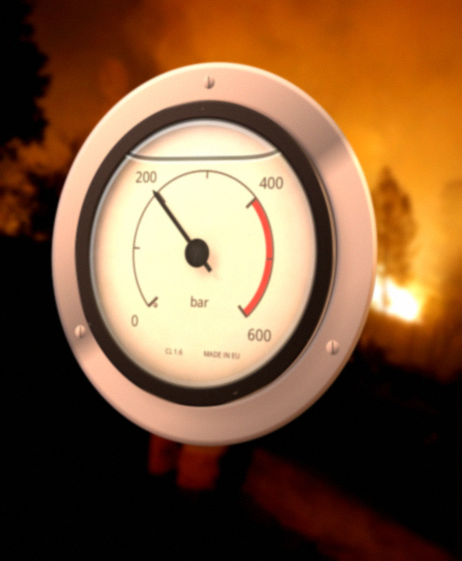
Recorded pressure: 200 bar
